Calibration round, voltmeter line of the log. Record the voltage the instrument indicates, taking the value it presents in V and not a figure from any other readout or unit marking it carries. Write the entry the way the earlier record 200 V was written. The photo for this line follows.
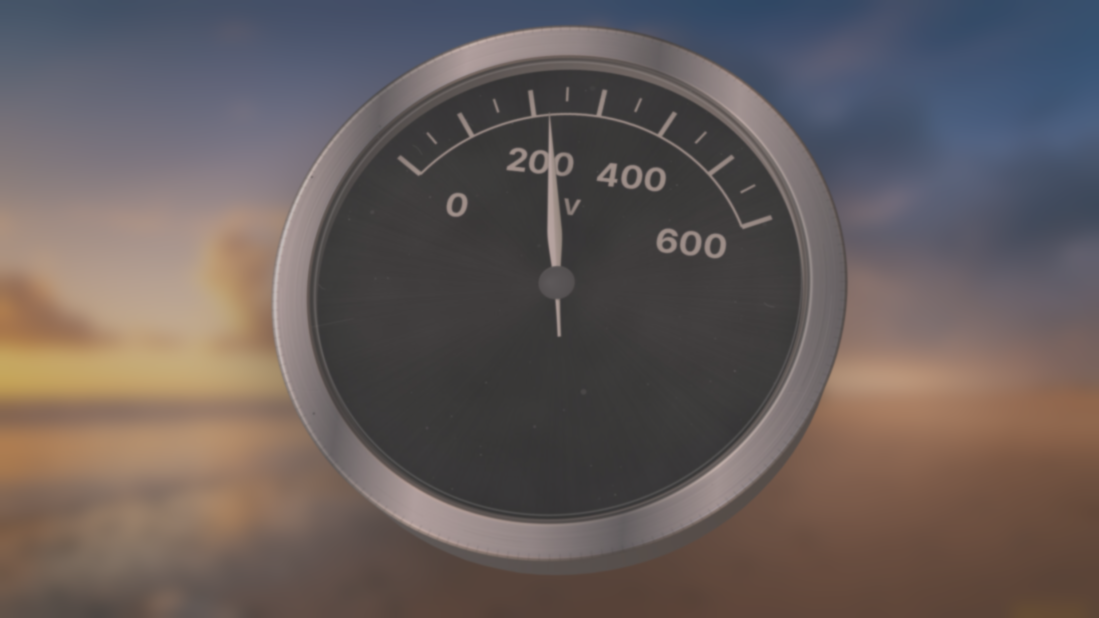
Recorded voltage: 225 V
